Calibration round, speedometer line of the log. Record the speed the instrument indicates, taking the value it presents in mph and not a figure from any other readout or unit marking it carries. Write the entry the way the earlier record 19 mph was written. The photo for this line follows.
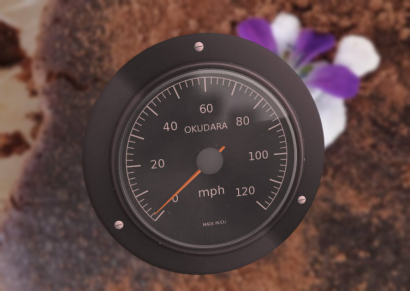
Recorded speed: 2 mph
